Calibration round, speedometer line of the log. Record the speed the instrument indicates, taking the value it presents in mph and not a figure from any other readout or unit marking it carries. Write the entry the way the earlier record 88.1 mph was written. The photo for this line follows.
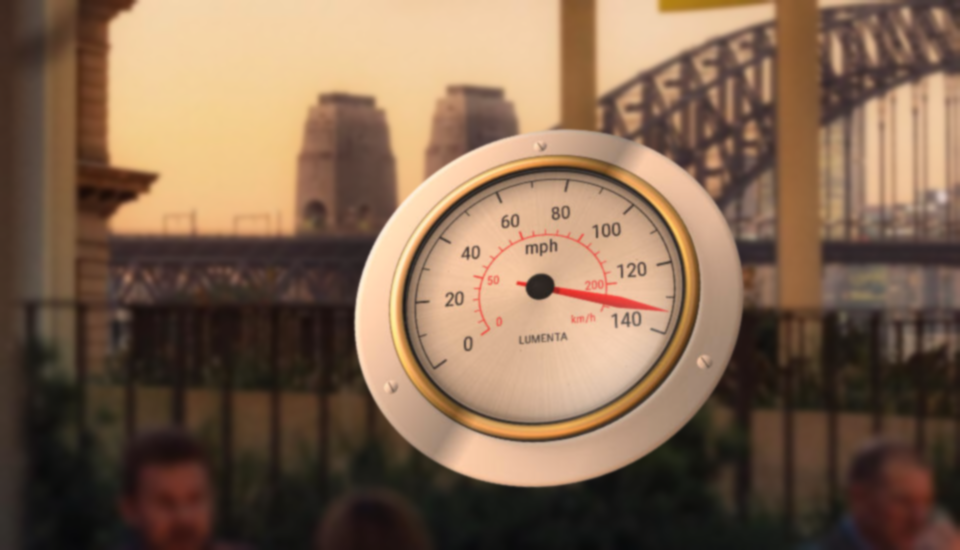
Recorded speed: 135 mph
